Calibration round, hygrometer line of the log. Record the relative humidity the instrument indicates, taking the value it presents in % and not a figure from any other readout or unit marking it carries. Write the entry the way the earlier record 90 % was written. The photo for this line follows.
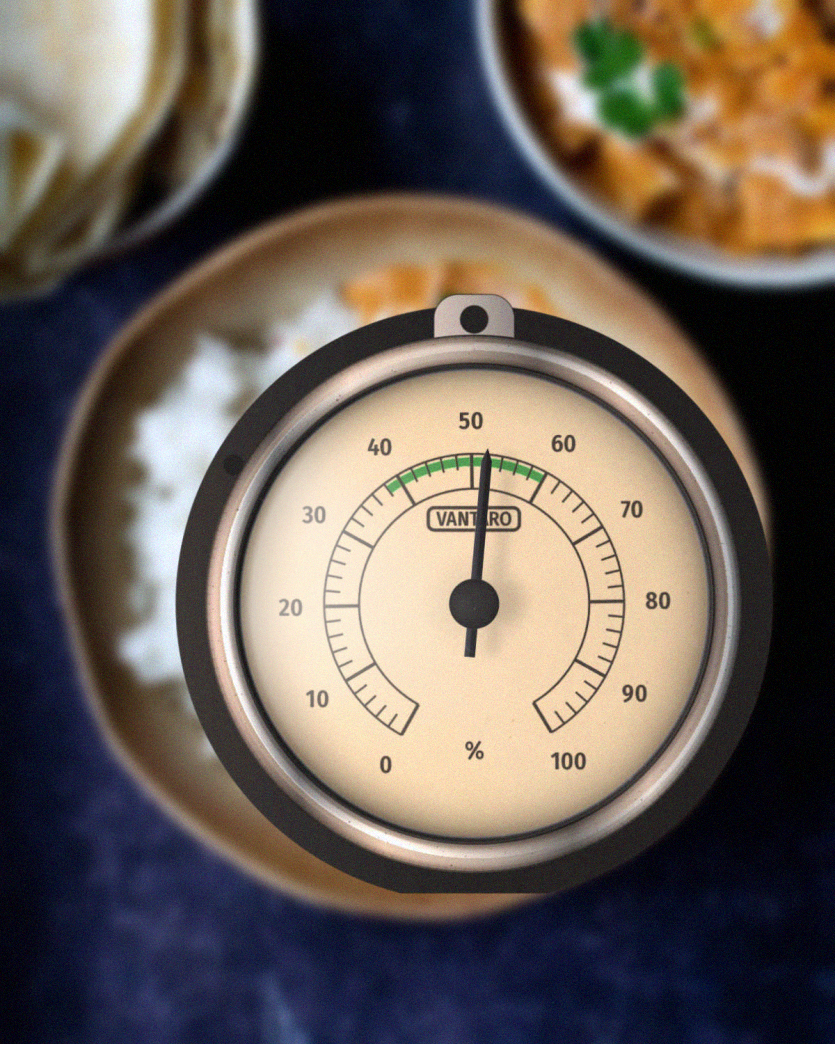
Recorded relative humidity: 52 %
